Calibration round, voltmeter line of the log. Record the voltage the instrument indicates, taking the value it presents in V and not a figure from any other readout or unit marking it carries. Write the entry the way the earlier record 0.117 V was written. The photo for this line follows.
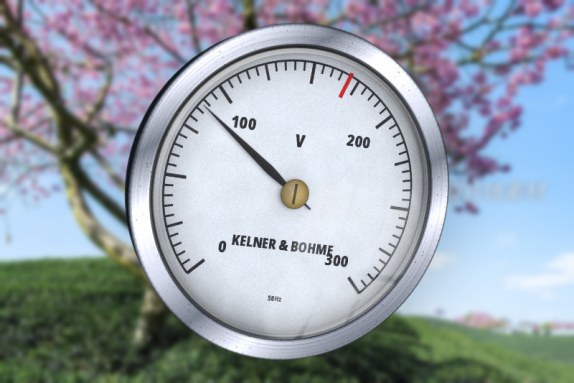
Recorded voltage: 87.5 V
